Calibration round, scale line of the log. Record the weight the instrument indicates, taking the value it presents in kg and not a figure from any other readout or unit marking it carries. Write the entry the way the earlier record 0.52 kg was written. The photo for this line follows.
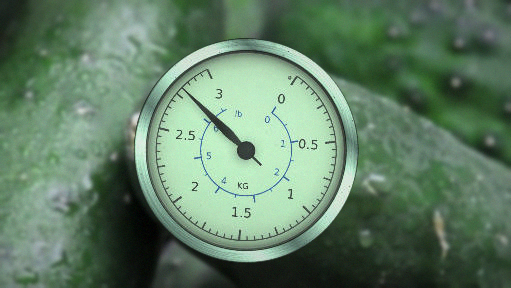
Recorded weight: 2.8 kg
